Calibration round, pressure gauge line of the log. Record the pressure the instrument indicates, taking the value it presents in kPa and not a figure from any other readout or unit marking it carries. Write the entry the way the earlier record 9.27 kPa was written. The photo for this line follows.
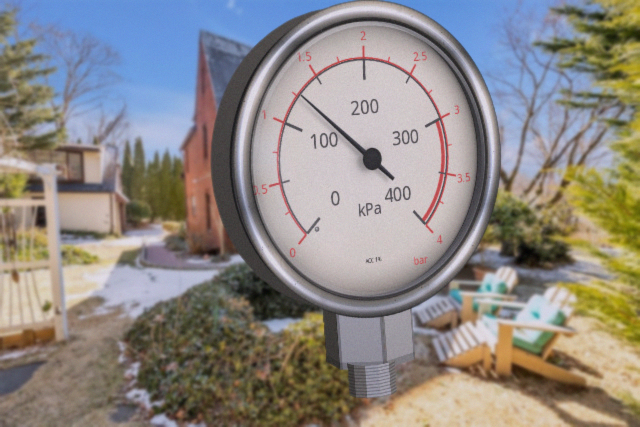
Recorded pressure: 125 kPa
